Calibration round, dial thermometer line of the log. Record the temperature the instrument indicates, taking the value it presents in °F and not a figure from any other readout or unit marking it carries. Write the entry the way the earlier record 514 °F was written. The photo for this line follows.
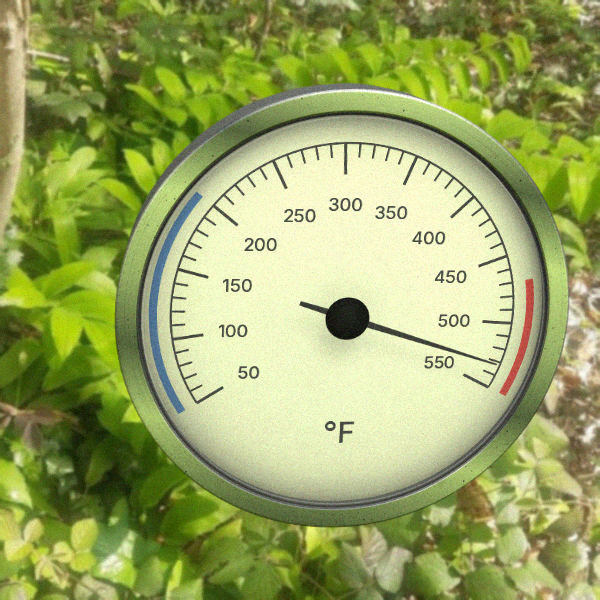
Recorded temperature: 530 °F
